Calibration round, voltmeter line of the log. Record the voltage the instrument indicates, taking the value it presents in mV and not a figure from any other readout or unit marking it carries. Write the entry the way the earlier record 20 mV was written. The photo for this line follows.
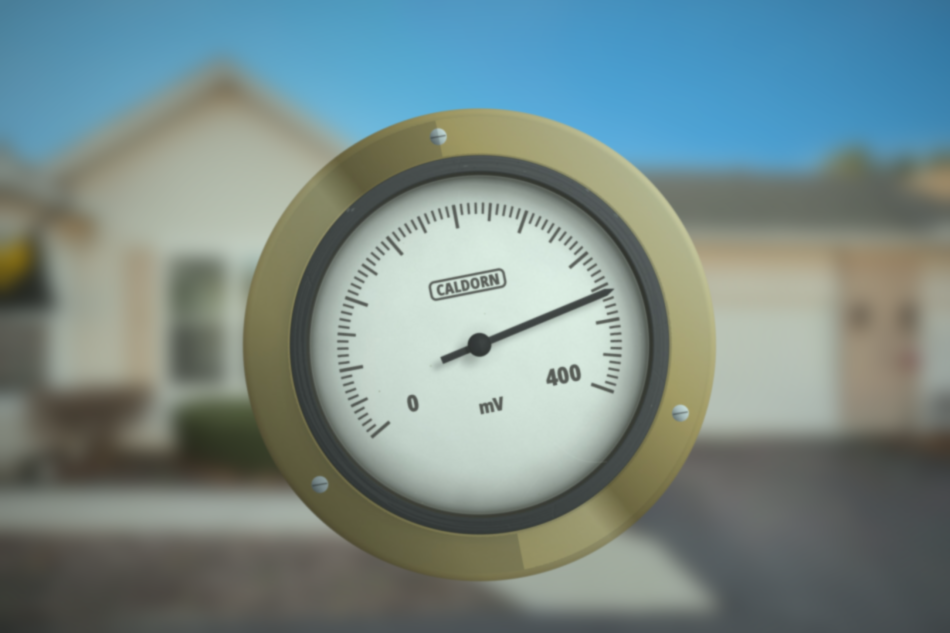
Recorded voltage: 330 mV
